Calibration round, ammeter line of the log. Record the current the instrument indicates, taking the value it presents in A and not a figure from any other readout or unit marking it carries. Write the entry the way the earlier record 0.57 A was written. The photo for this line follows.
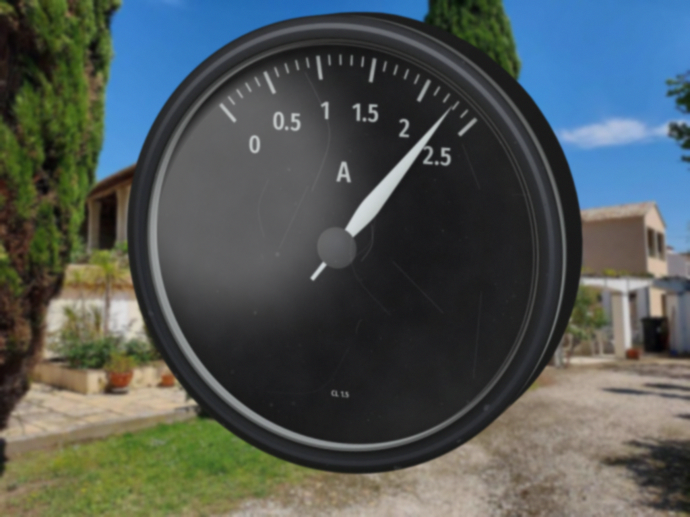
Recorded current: 2.3 A
